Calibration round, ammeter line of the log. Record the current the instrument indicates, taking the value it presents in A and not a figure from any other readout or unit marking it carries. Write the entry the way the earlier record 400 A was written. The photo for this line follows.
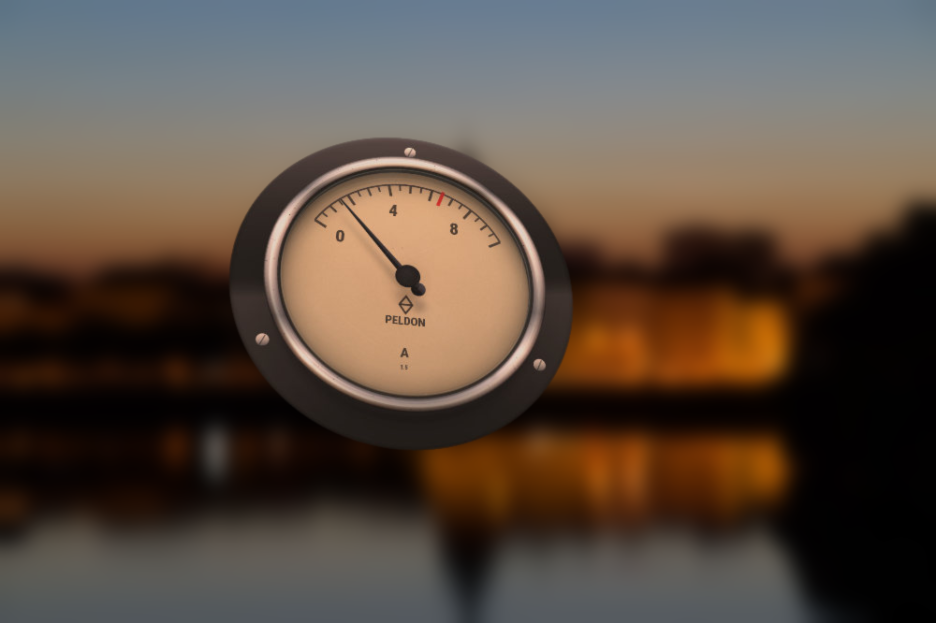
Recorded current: 1.5 A
